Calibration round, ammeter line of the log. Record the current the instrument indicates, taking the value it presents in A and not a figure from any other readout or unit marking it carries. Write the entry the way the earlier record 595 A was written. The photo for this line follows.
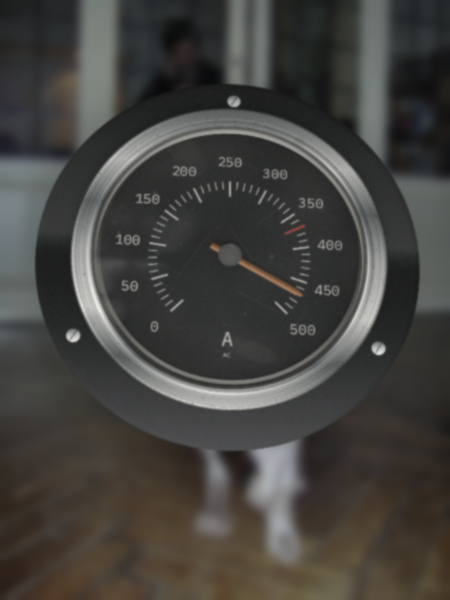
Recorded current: 470 A
